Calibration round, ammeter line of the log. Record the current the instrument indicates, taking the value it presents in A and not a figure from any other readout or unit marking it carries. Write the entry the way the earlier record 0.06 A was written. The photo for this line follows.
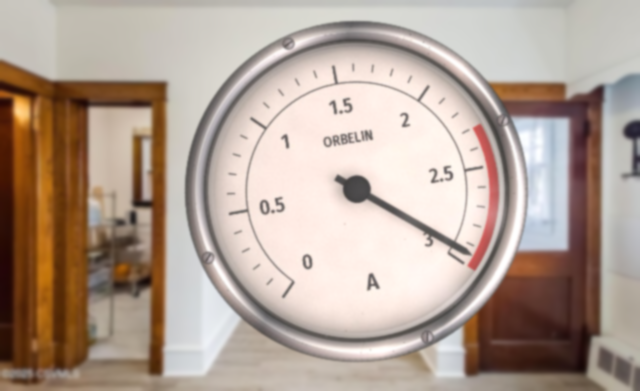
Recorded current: 2.95 A
